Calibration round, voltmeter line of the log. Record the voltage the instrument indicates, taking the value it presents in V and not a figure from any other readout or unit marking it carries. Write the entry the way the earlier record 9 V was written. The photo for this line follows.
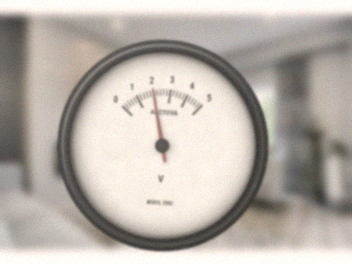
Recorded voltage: 2 V
